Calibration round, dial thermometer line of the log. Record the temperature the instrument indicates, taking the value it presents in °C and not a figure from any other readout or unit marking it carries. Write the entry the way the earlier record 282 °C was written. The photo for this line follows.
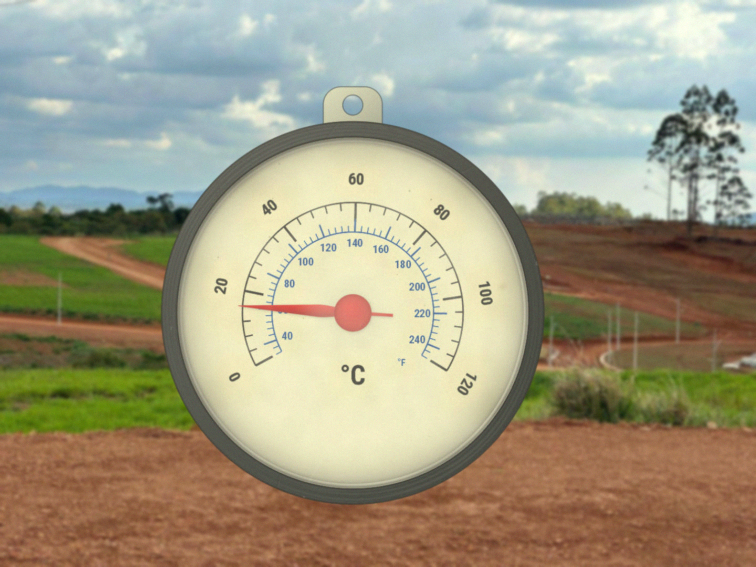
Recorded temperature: 16 °C
